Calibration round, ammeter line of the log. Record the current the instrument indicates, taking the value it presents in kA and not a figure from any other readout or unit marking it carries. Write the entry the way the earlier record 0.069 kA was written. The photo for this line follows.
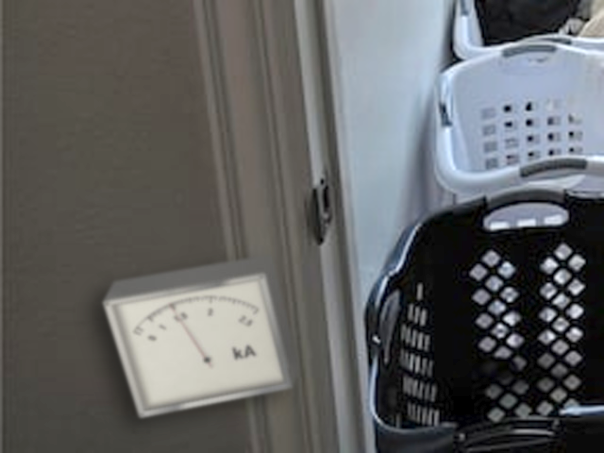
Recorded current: 1.5 kA
